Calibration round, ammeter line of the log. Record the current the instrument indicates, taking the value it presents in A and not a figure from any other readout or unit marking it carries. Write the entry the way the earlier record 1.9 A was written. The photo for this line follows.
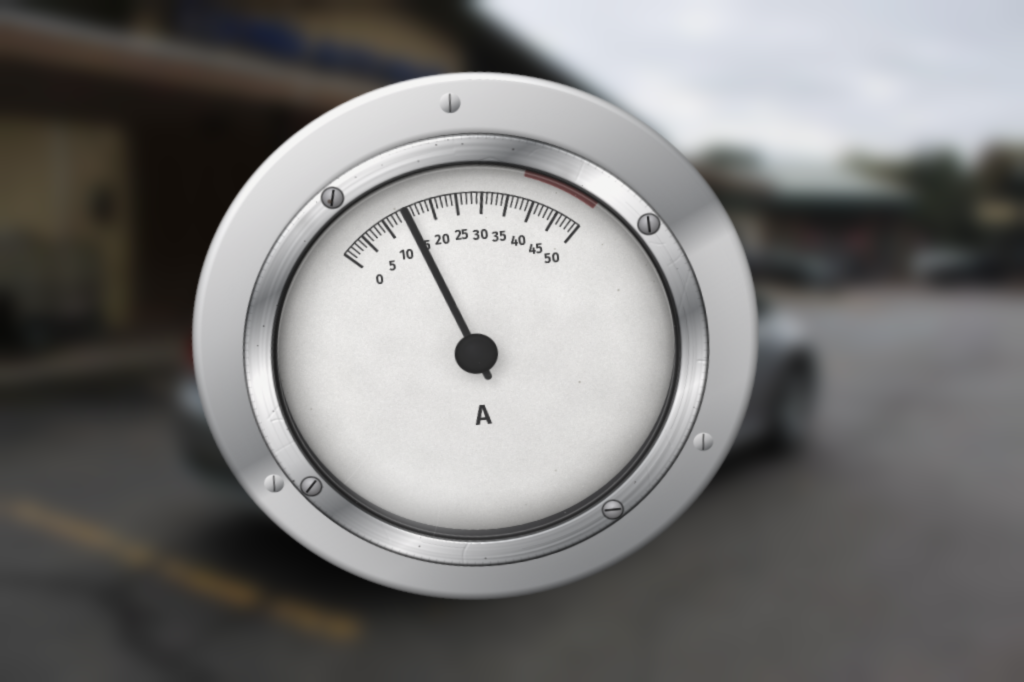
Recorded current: 15 A
